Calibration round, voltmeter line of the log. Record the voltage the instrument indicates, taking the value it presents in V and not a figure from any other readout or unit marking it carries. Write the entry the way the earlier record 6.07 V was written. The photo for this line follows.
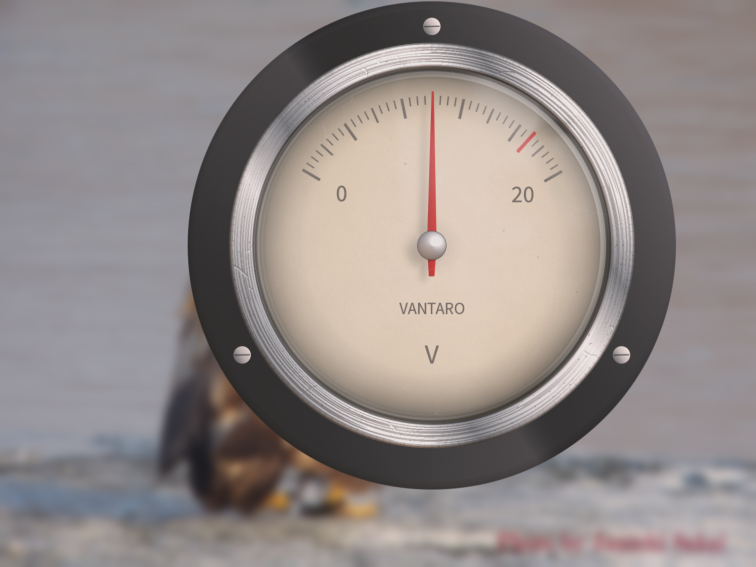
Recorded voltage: 10 V
